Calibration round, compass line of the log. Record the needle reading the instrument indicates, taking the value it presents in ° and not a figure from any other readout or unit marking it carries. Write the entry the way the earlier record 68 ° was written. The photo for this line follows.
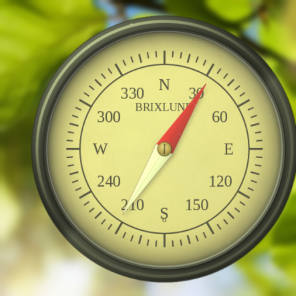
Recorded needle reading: 32.5 °
